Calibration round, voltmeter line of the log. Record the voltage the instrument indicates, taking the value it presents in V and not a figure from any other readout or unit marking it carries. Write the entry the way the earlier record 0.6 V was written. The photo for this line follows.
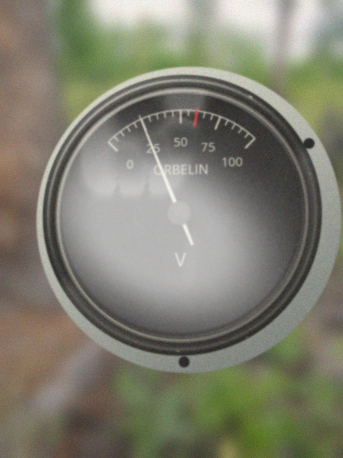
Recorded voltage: 25 V
